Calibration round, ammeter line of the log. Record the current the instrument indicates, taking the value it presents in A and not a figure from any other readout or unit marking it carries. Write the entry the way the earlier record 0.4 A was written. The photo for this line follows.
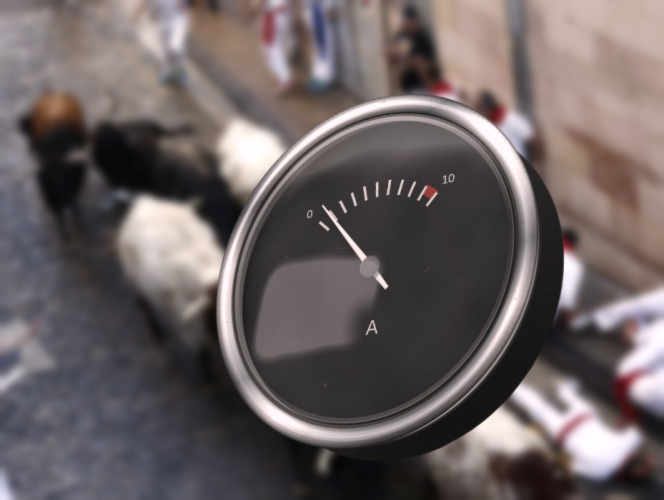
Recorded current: 1 A
